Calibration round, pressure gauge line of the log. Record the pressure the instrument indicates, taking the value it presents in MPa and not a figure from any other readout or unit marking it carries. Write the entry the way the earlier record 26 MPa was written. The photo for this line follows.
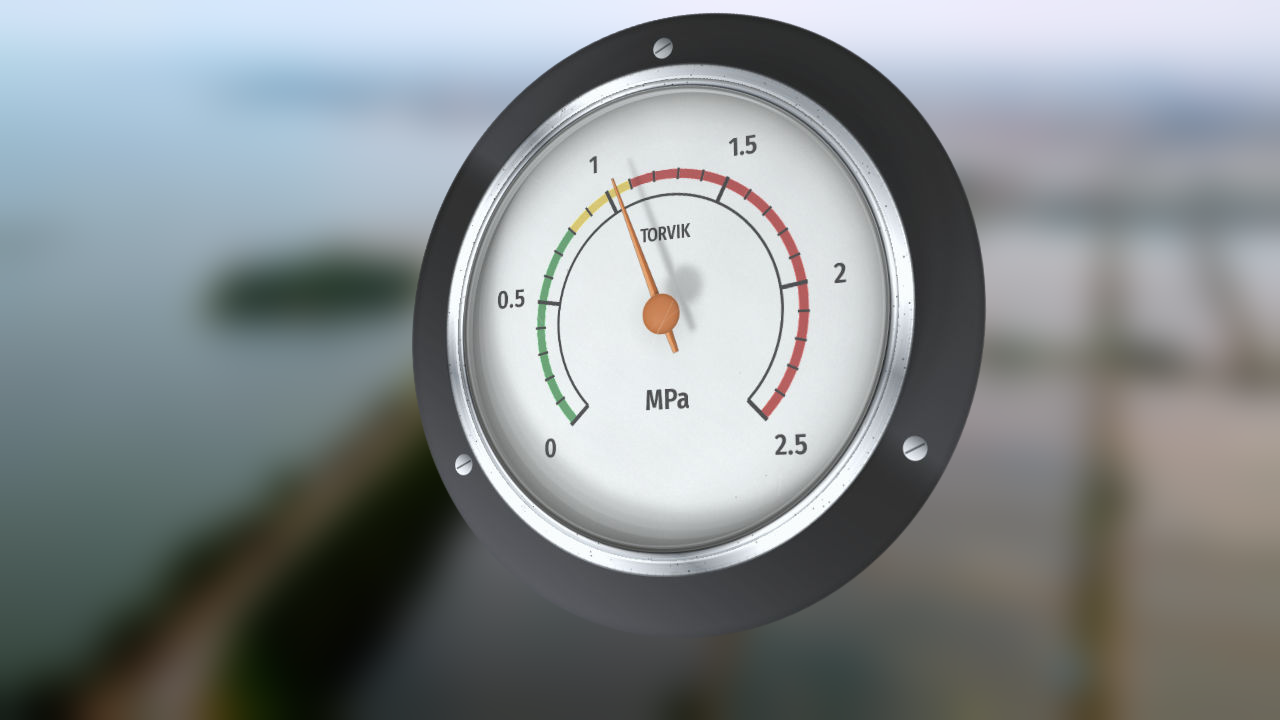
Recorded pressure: 1.05 MPa
